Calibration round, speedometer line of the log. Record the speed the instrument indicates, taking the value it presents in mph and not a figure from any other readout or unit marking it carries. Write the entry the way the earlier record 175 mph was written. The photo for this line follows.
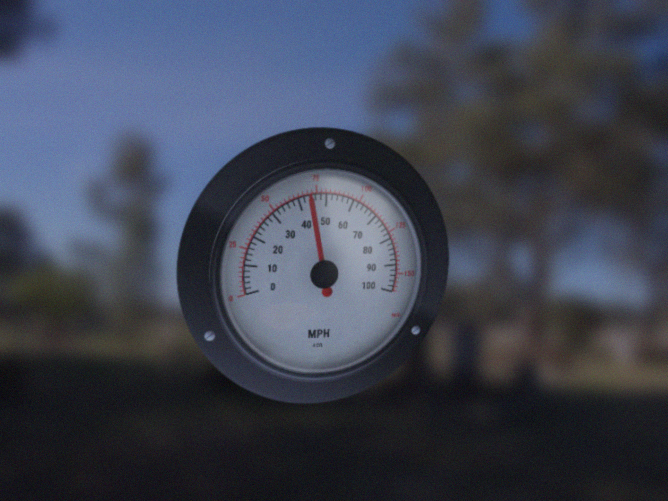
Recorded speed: 44 mph
